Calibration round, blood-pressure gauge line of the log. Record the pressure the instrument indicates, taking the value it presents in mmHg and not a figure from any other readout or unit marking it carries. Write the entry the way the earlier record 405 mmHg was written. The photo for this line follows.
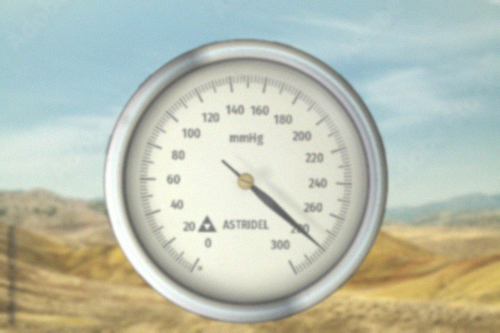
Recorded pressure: 280 mmHg
